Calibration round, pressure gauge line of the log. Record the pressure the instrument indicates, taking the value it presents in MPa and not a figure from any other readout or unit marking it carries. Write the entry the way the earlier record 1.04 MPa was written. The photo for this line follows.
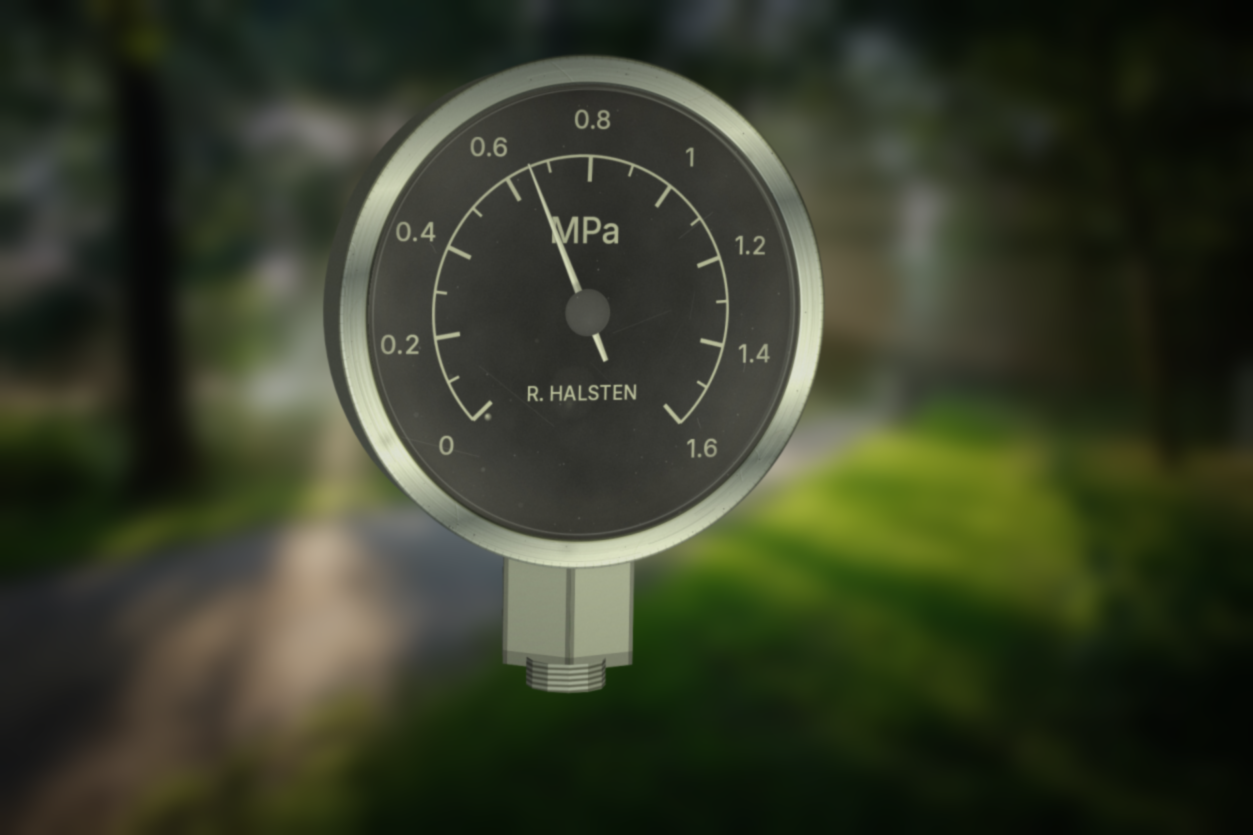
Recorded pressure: 0.65 MPa
